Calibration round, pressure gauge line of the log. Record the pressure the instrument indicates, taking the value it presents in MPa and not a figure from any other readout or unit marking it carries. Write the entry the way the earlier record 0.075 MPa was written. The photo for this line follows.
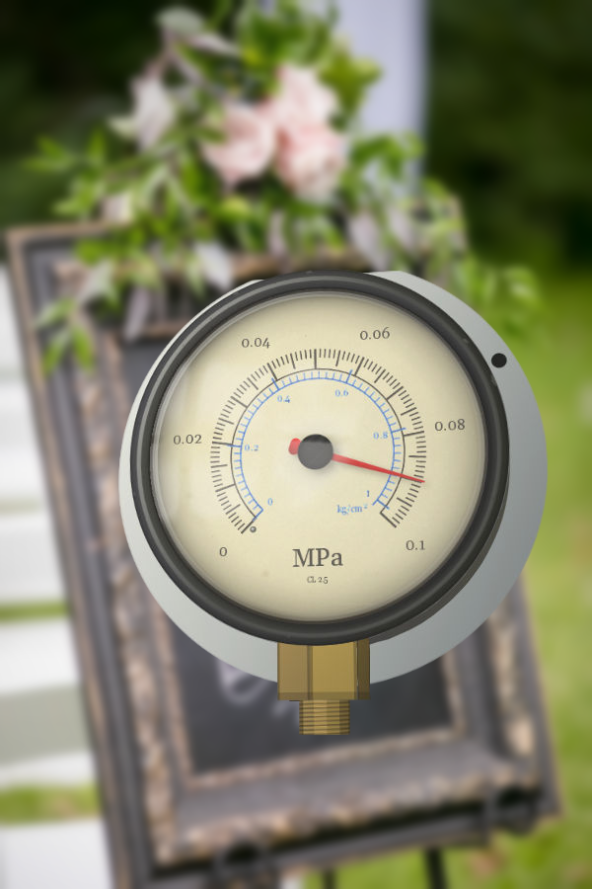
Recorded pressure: 0.09 MPa
